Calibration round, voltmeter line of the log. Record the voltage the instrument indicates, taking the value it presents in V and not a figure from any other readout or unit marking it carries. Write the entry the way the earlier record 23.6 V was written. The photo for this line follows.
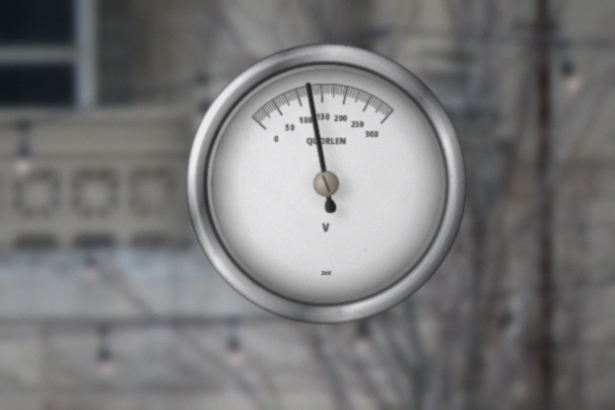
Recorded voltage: 125 V
